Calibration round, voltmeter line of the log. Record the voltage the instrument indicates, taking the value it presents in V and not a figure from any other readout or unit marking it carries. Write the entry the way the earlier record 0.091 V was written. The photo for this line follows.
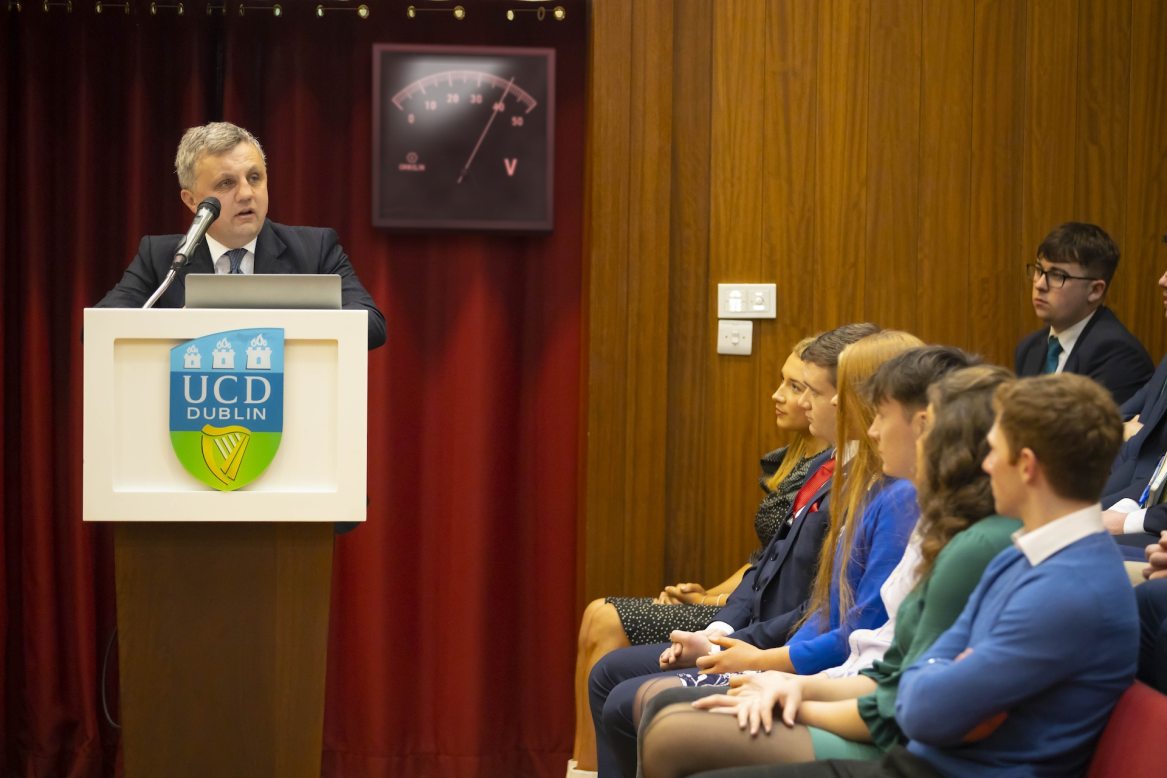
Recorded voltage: 40 V
